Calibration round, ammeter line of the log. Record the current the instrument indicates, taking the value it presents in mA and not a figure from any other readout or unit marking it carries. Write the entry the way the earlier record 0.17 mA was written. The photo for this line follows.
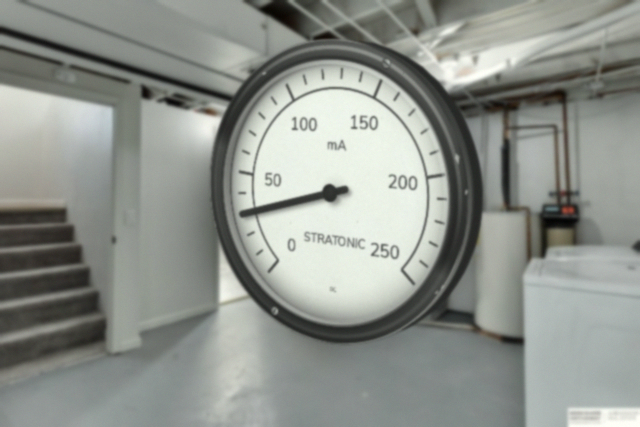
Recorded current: 30 mA
